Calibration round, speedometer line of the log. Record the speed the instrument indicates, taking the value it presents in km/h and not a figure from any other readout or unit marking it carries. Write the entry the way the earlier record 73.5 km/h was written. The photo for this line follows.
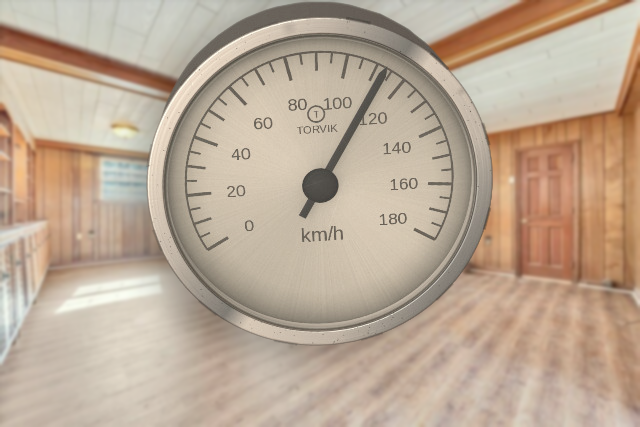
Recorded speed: 112.5 km/h
